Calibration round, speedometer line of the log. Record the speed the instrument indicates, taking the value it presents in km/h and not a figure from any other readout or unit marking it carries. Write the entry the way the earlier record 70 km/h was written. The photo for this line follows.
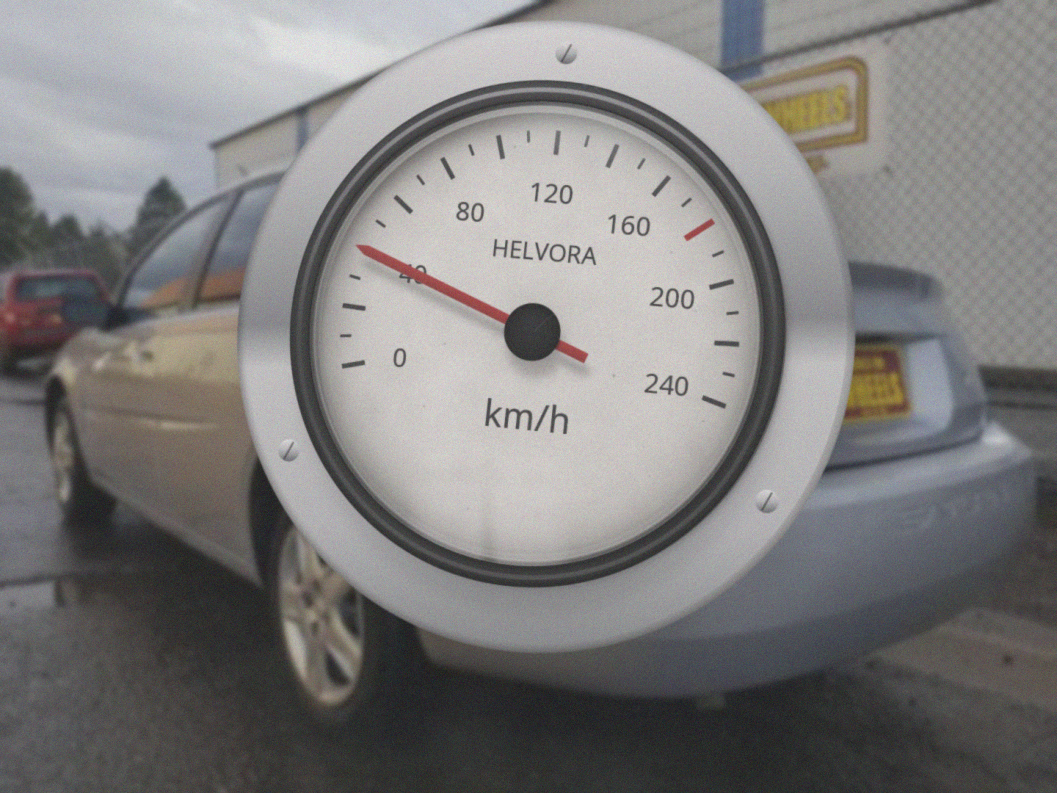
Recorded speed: 40 km/h
